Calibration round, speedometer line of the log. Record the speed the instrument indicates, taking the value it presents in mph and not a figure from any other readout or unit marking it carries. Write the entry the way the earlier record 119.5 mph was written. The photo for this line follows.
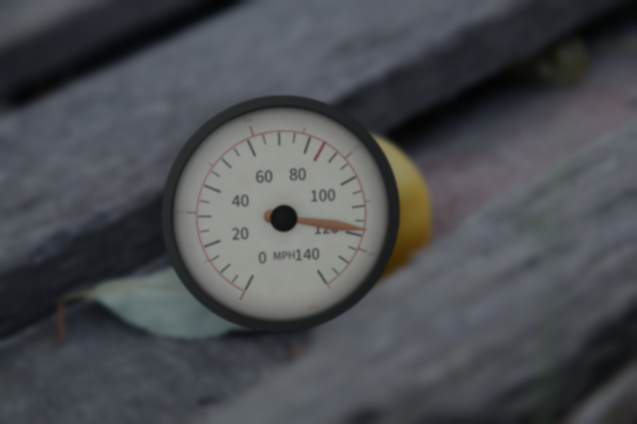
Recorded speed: 117.5 mph
